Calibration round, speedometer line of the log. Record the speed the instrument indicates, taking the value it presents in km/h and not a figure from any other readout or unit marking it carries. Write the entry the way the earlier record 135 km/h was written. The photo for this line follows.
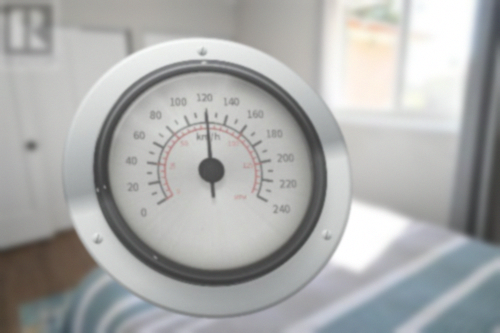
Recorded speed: 120 km/h
